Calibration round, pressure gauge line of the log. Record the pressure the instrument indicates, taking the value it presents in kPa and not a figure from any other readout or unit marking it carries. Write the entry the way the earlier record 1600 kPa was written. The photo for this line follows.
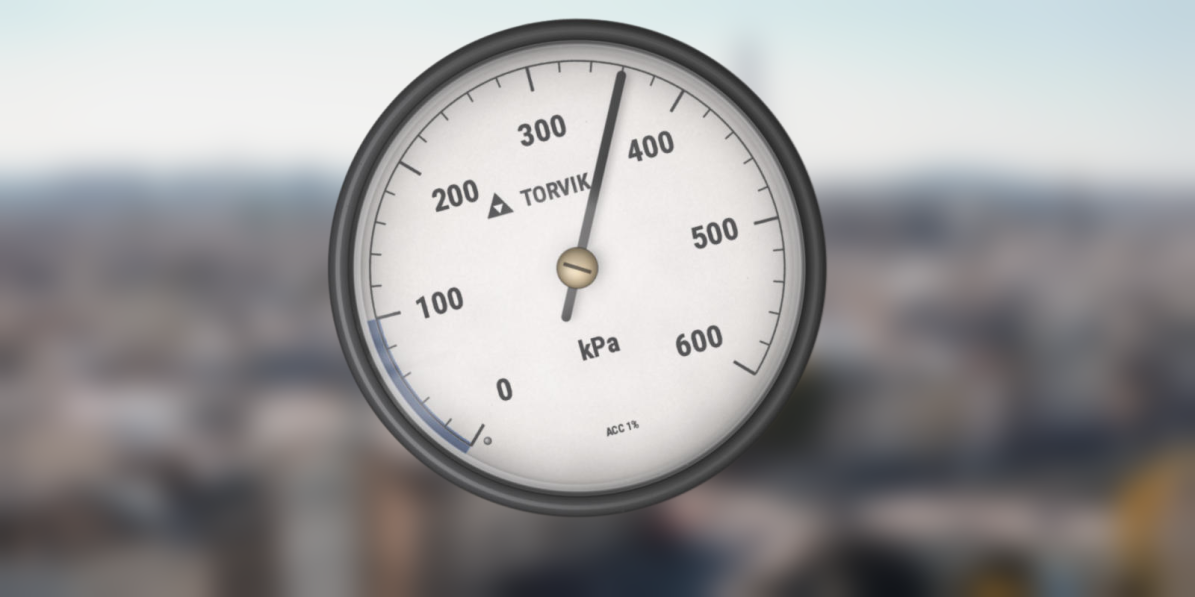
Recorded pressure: 360 kPa
